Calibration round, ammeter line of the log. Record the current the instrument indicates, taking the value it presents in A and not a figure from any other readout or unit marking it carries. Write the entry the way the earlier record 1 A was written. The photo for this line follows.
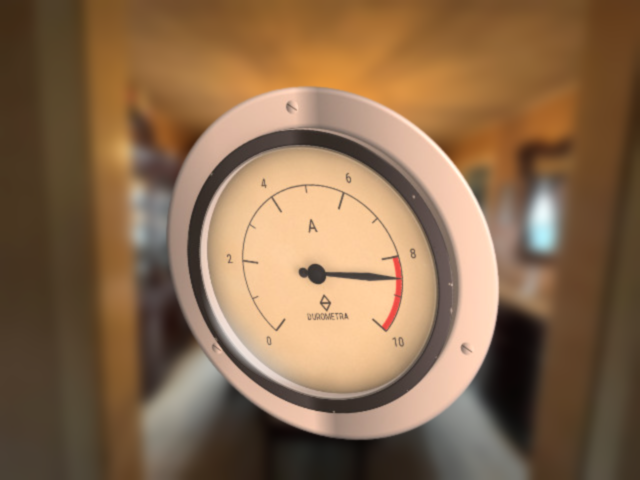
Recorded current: 8.5 A
